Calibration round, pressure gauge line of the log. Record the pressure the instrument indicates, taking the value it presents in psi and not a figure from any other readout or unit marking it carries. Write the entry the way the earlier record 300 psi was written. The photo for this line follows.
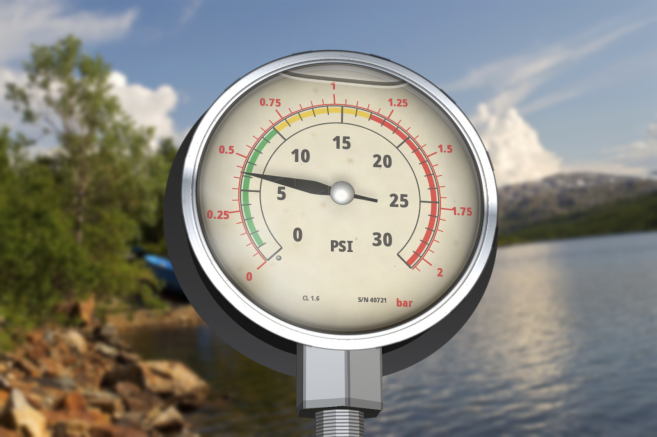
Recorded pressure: 6 psi
